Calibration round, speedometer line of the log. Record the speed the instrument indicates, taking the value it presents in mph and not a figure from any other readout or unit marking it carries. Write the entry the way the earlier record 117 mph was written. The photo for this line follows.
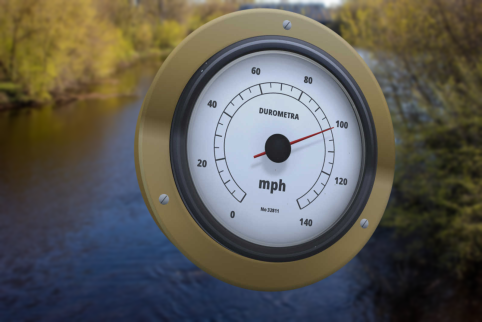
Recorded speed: 100 mph
